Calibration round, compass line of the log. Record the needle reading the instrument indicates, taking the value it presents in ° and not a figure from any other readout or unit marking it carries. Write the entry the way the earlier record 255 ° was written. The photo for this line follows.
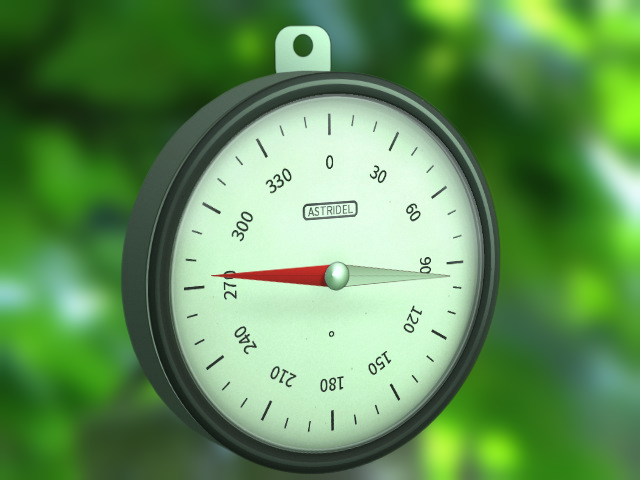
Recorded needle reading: 275 °
